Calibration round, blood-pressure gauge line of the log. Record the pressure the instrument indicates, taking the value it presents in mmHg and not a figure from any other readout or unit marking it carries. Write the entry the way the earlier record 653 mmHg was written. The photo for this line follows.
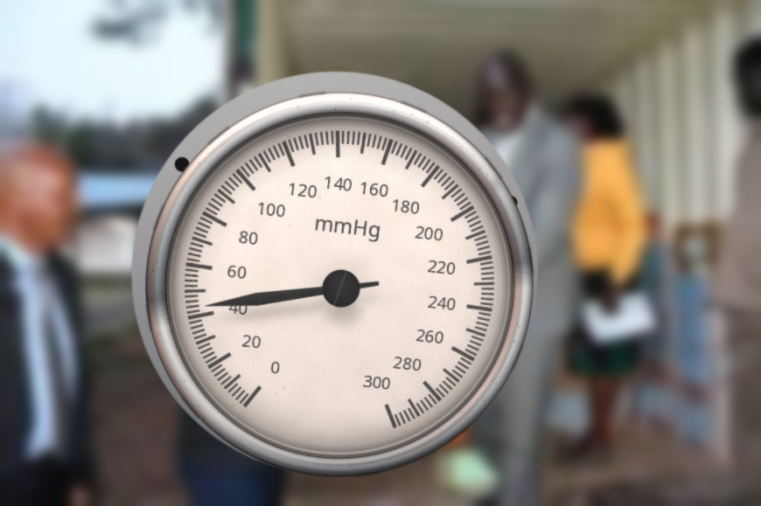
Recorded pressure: 44 mmHg
